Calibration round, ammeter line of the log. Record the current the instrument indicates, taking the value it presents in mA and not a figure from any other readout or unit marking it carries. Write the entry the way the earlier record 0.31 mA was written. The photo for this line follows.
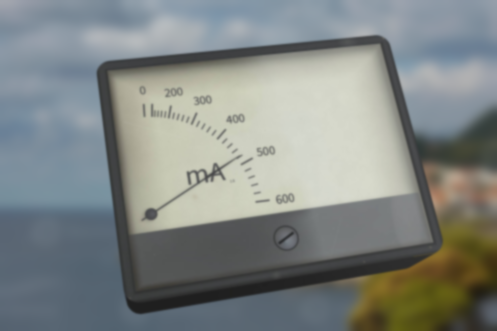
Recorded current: 480 mA
